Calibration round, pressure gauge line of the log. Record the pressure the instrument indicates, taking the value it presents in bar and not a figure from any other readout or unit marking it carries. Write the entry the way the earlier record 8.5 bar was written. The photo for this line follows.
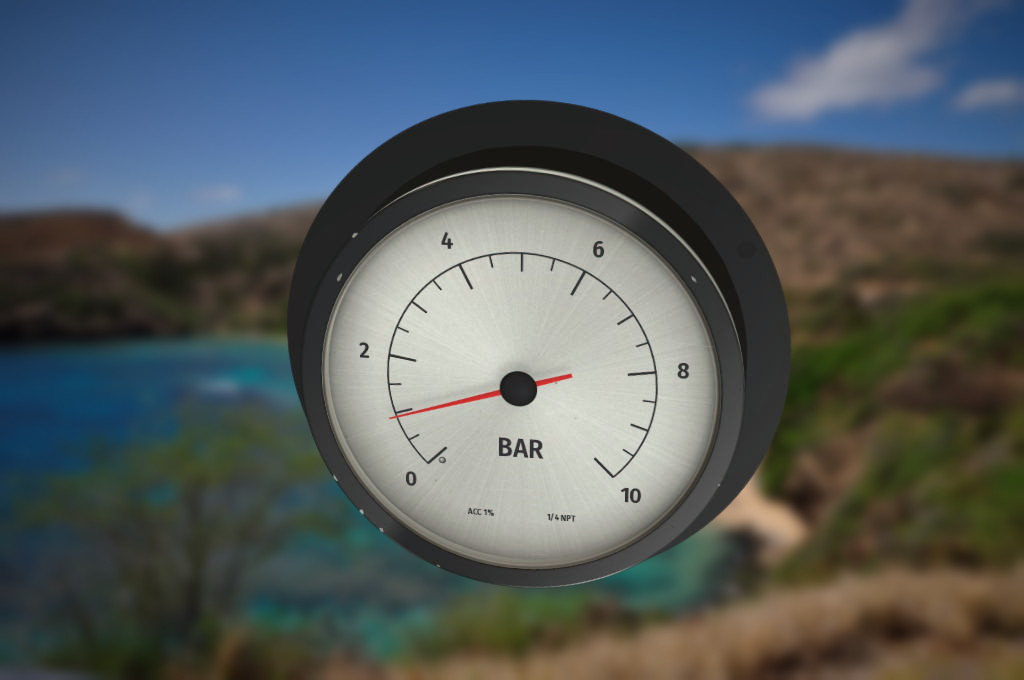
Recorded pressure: 1 bar
